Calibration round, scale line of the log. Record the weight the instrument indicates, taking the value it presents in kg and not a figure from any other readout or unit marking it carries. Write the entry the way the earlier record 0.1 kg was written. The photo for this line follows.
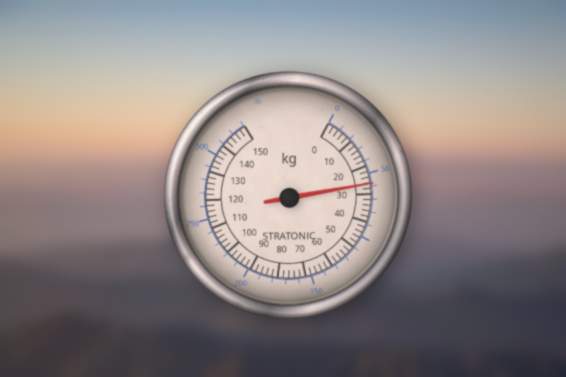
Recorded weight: 26 kg
